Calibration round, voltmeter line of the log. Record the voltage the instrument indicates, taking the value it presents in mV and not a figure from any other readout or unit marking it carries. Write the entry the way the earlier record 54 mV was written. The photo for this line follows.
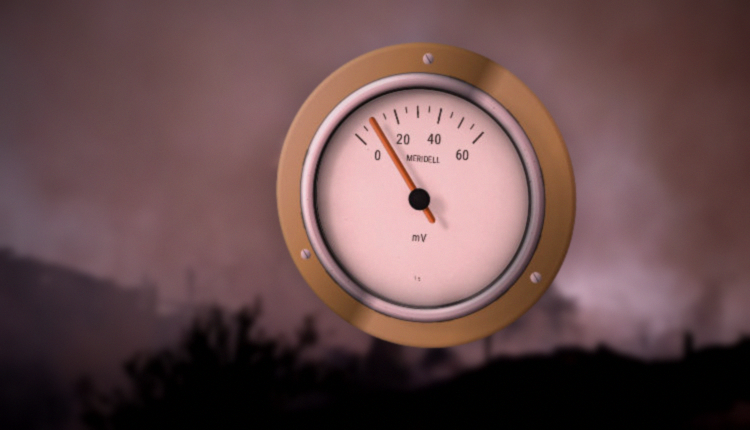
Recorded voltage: 10 mV
